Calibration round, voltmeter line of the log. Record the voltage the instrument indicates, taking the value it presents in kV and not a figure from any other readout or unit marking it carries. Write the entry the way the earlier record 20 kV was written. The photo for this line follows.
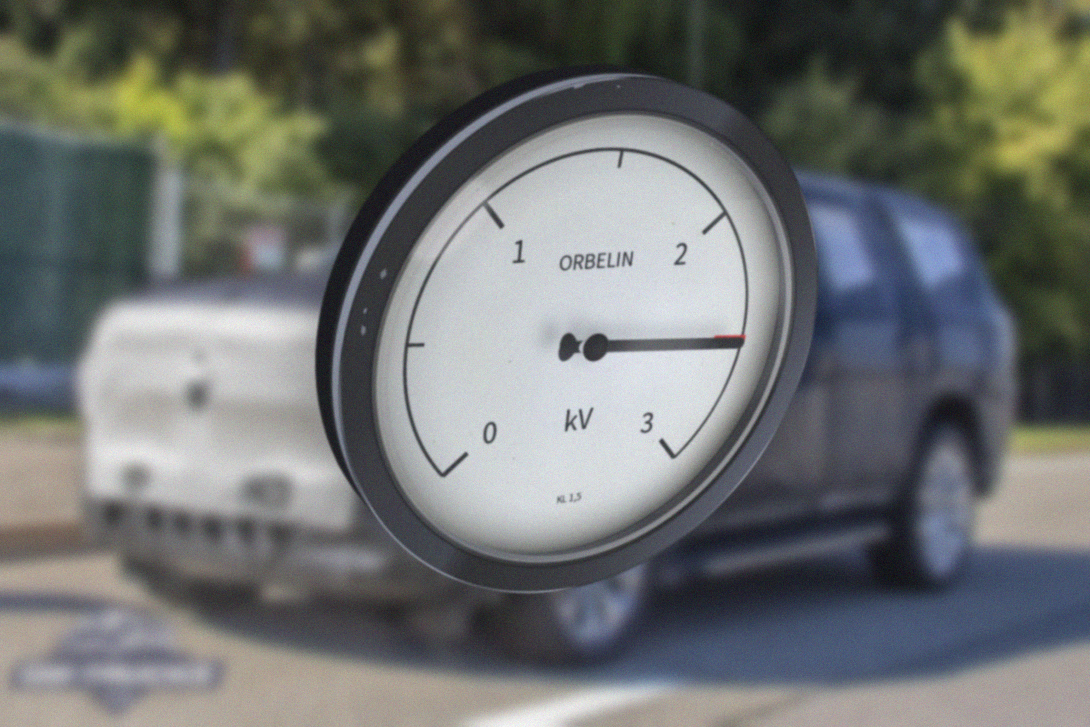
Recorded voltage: 2.5 kV
